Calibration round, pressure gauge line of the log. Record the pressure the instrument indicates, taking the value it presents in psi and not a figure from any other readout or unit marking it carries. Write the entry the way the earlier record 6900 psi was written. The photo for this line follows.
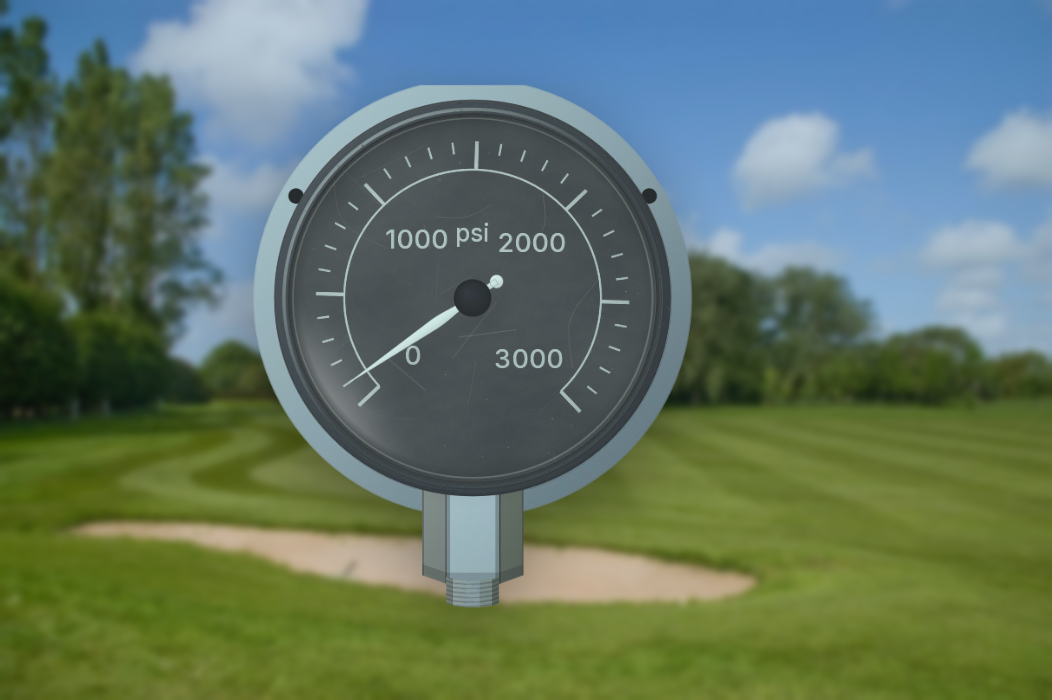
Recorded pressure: 100 psi
